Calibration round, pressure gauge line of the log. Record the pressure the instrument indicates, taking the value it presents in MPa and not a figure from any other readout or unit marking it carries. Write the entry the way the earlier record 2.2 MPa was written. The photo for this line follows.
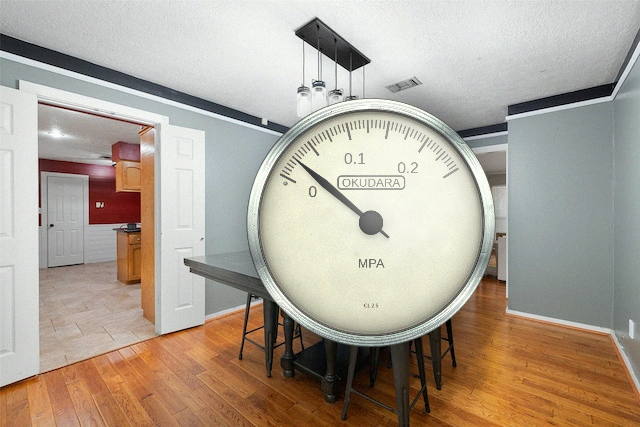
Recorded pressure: 0.025 MPa
